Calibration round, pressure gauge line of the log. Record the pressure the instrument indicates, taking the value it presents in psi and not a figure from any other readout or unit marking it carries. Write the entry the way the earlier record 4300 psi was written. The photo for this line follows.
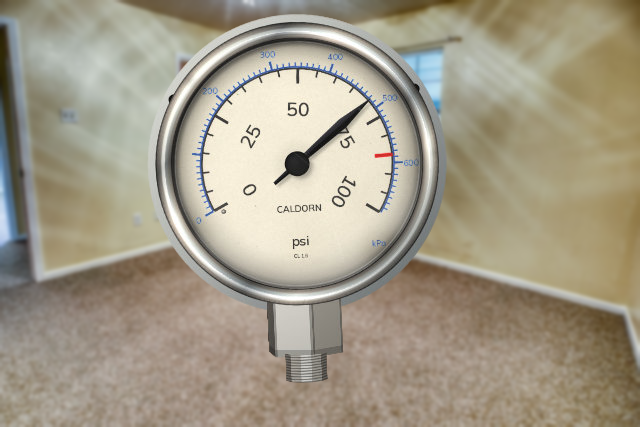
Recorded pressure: 70 psi
